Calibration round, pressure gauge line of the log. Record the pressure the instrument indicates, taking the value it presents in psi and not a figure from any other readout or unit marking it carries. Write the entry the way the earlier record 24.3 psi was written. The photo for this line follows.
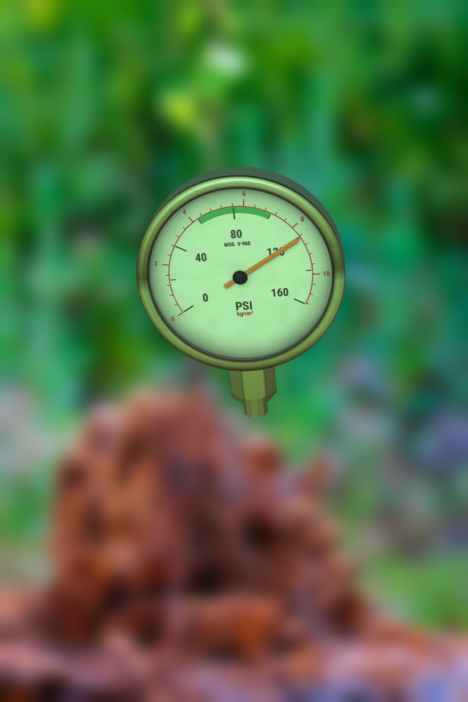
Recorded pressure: 120 psi
